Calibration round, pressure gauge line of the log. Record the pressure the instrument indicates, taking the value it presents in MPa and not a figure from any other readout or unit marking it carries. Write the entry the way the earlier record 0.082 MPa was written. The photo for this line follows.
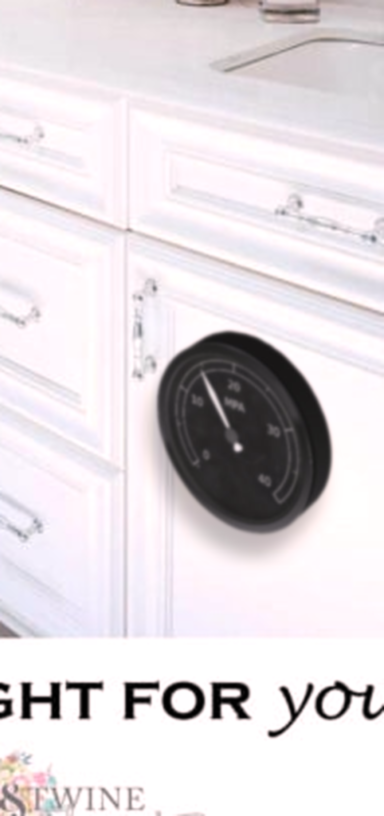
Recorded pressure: 15 MPa
